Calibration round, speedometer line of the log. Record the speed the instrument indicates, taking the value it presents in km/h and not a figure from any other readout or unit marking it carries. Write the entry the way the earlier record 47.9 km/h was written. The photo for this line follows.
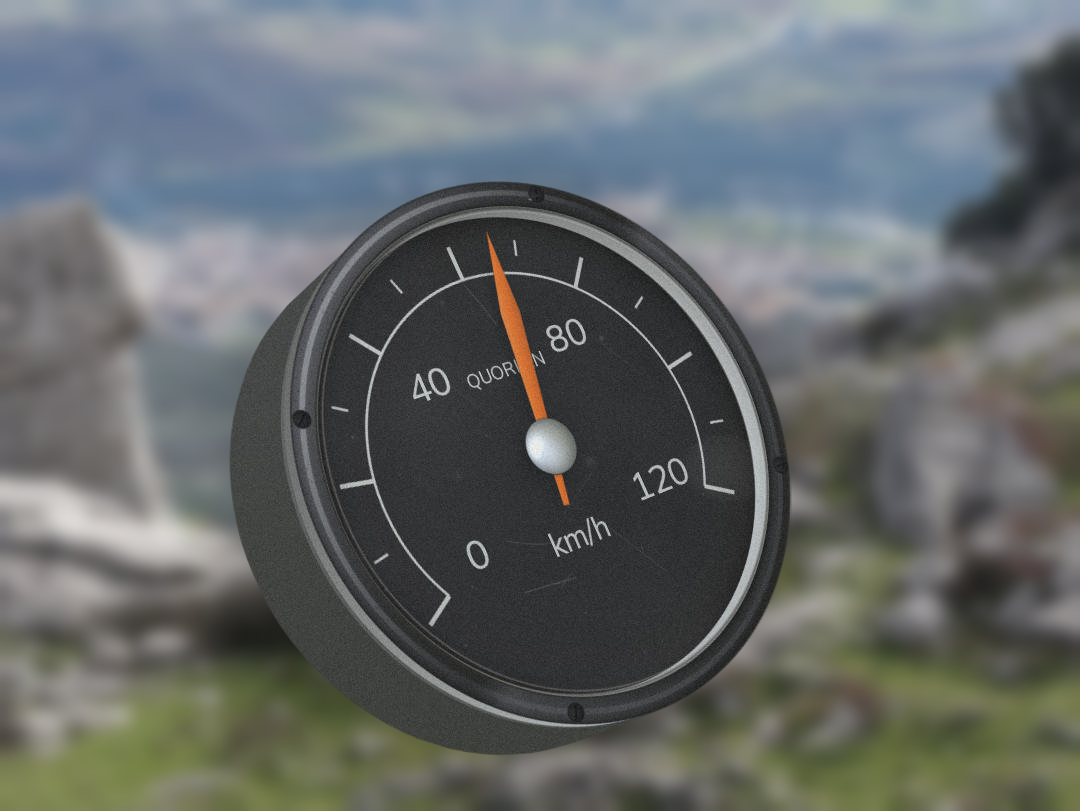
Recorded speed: 65 km/h
